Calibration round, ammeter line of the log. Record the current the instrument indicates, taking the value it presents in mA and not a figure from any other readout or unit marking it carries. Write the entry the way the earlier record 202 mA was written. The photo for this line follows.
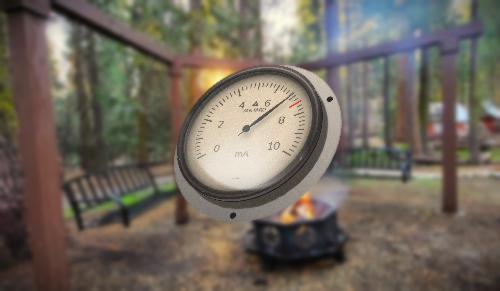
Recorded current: 7 mA
